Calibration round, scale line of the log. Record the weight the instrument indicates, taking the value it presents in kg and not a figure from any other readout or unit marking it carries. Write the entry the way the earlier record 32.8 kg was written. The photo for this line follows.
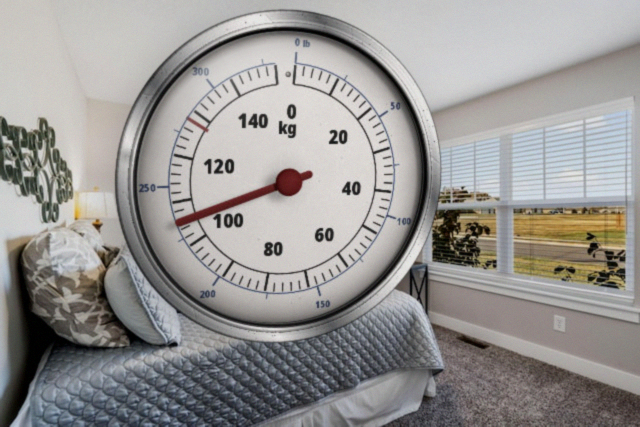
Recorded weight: 106 kg
